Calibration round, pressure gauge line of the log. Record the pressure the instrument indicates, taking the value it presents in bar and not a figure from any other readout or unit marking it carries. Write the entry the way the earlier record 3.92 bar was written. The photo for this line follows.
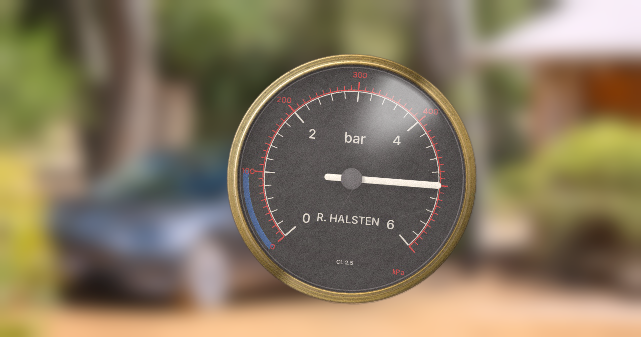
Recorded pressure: 5 bar
